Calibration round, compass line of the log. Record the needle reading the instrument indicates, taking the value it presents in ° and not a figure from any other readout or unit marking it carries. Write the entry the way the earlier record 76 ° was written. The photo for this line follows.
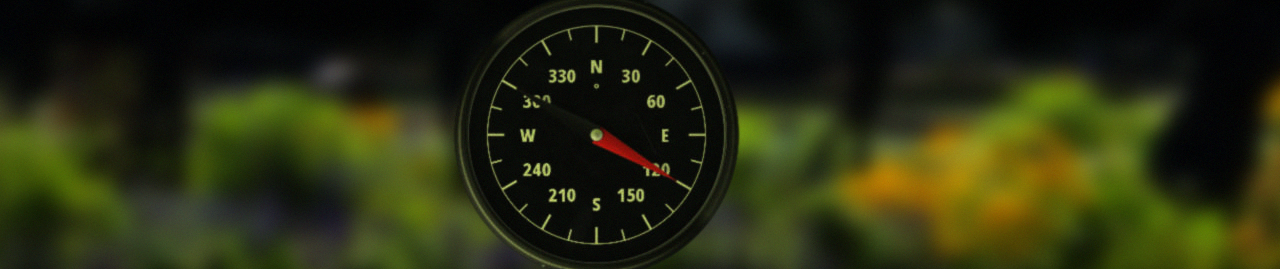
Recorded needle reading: 120 °
